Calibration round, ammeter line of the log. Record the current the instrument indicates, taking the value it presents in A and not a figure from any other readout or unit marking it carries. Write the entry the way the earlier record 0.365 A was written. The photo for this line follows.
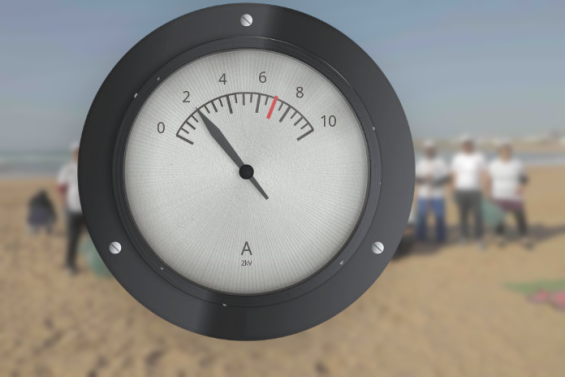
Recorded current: 2 A
